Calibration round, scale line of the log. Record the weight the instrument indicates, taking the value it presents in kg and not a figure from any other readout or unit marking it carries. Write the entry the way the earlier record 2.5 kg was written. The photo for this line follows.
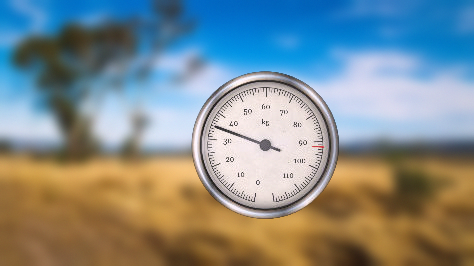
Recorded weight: 35 kg
